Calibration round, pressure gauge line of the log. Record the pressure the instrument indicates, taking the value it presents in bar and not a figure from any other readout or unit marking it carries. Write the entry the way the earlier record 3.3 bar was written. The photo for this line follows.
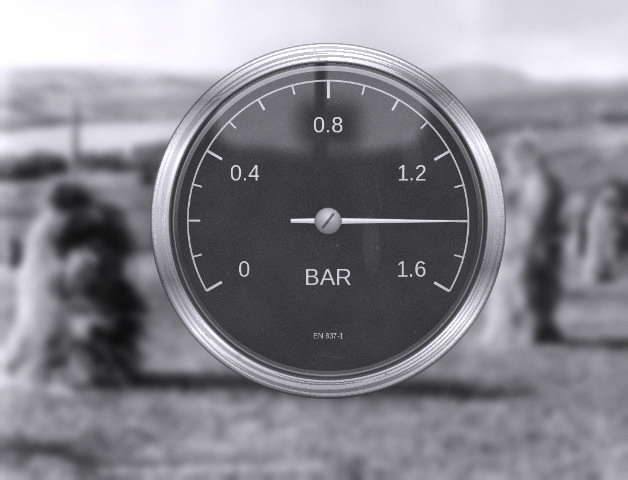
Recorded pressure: 1.4 bar
